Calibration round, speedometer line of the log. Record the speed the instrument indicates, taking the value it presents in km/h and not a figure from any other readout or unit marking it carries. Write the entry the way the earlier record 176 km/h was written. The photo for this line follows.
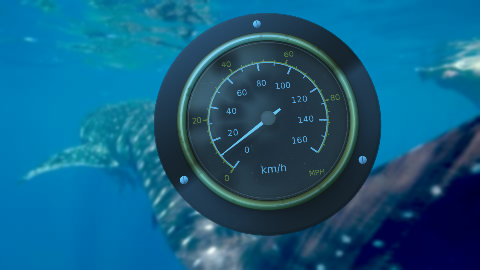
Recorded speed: 10 km/h
